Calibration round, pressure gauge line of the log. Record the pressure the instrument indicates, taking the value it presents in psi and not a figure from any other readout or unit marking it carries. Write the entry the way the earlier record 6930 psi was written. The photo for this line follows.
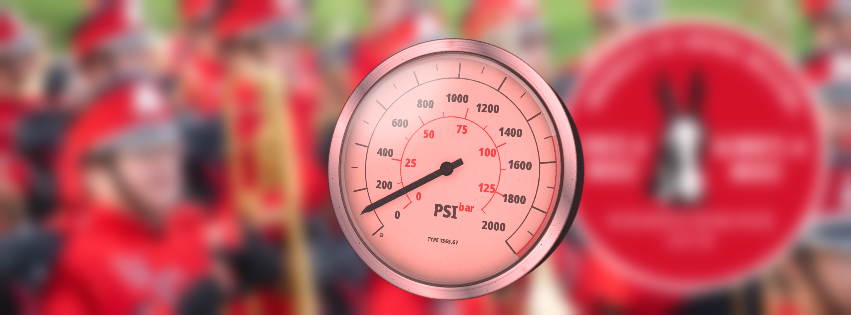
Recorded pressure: 100 psi
